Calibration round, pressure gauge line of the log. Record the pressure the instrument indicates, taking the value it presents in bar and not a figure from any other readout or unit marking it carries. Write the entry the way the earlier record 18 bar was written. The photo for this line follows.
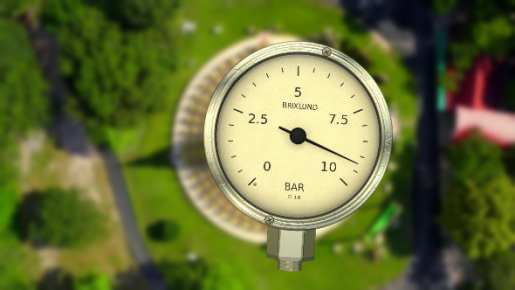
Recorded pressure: 9.25 bar
